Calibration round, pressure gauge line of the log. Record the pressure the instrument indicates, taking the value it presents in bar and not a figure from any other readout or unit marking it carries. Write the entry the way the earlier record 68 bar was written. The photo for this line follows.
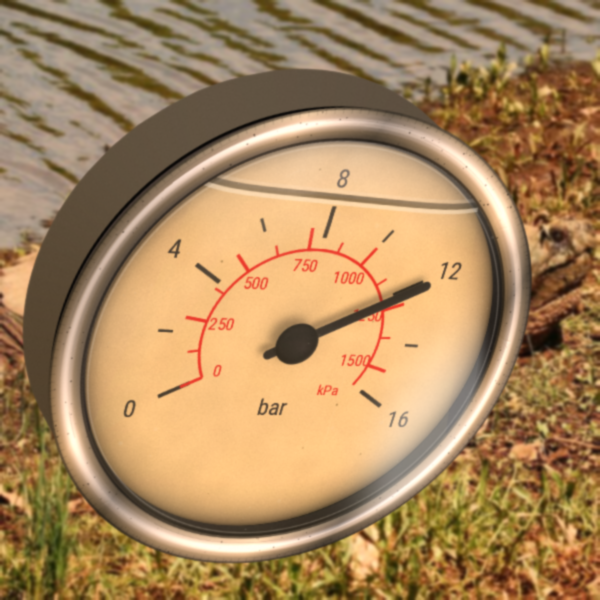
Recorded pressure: 12 bar
